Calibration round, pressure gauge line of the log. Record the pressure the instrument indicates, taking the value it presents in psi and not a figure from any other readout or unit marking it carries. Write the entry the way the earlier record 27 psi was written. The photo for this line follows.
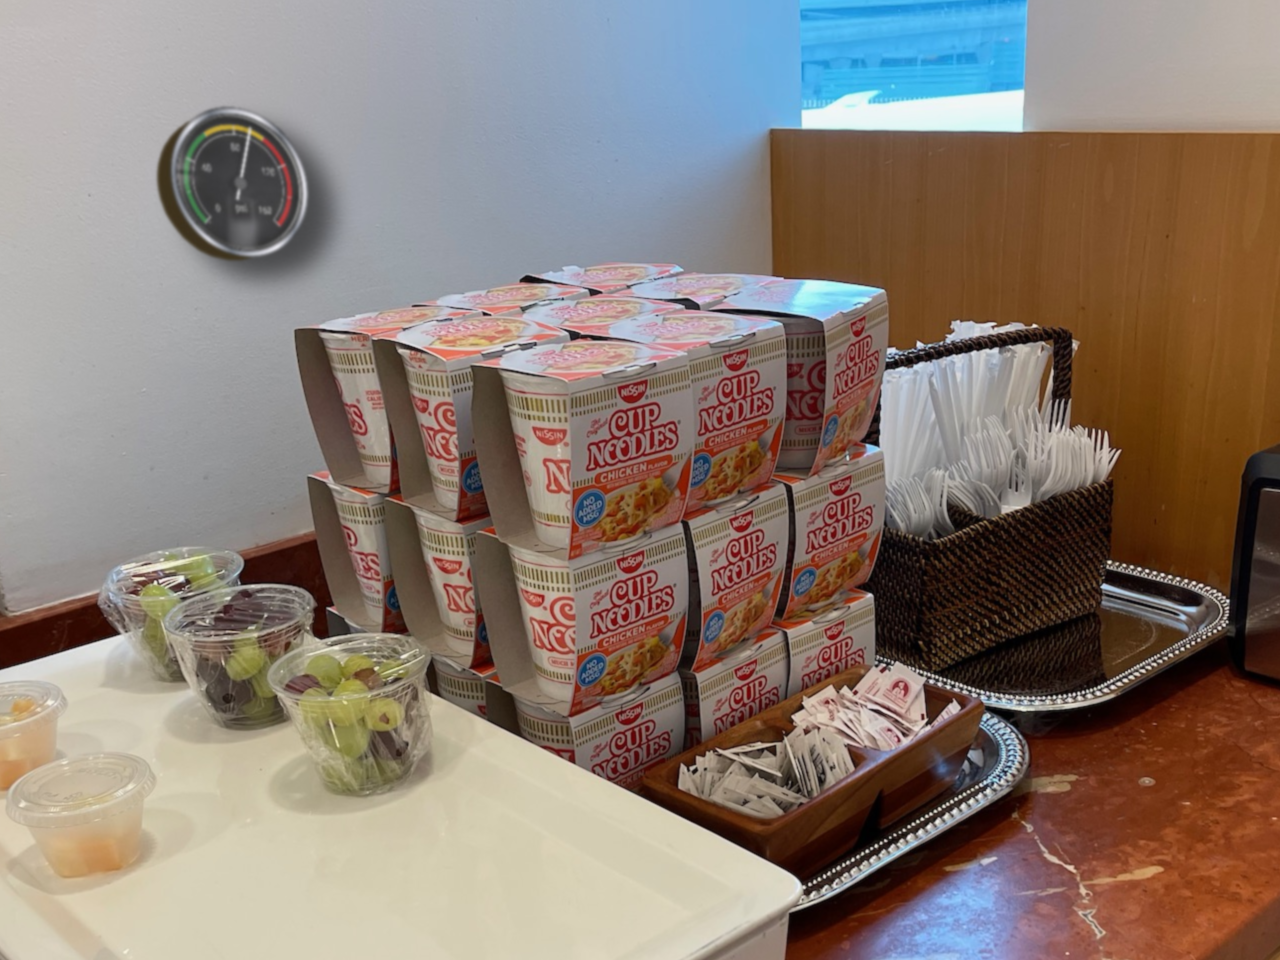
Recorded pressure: 90 psi
